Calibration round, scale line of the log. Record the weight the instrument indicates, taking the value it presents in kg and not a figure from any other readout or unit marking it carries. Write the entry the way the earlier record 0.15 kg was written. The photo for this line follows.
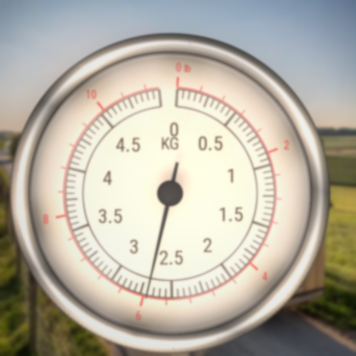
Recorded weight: 2.7 kg
